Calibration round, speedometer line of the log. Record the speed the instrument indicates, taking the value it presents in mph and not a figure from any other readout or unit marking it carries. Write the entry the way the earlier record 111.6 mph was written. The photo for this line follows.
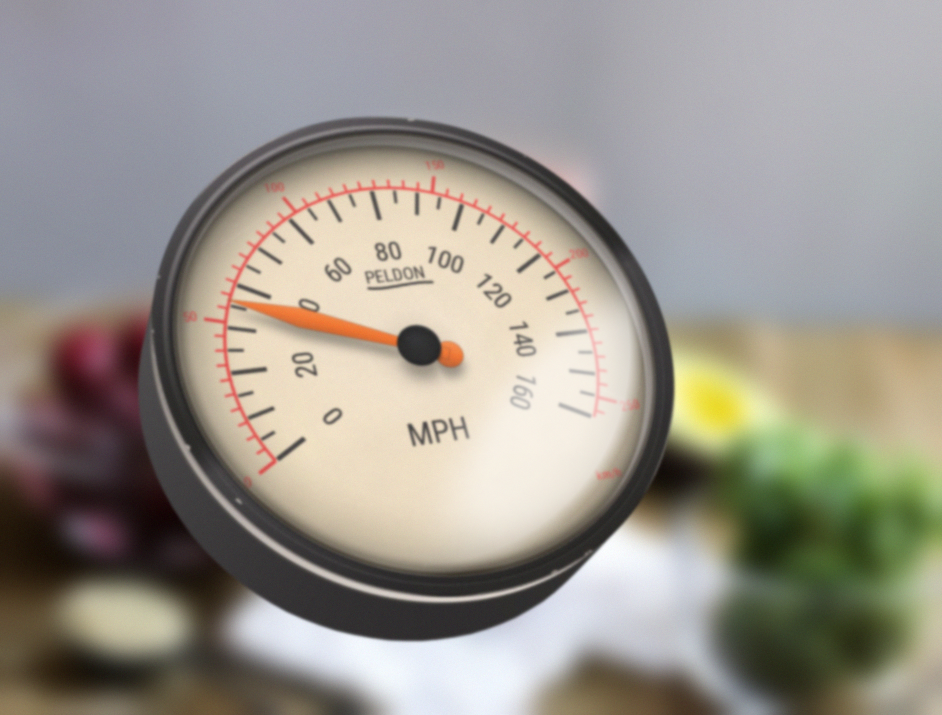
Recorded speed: 35 mph
